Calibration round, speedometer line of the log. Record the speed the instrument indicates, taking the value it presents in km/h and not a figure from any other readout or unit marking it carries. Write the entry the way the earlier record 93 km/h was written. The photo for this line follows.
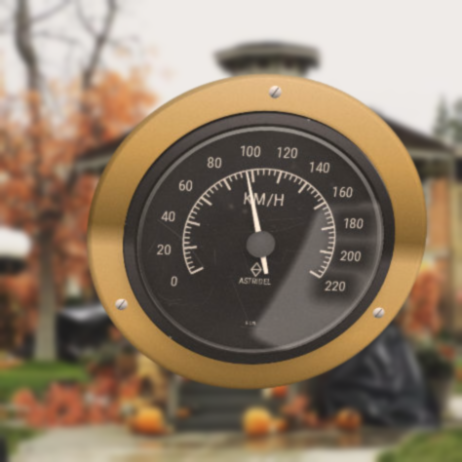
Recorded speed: 96 km/h
